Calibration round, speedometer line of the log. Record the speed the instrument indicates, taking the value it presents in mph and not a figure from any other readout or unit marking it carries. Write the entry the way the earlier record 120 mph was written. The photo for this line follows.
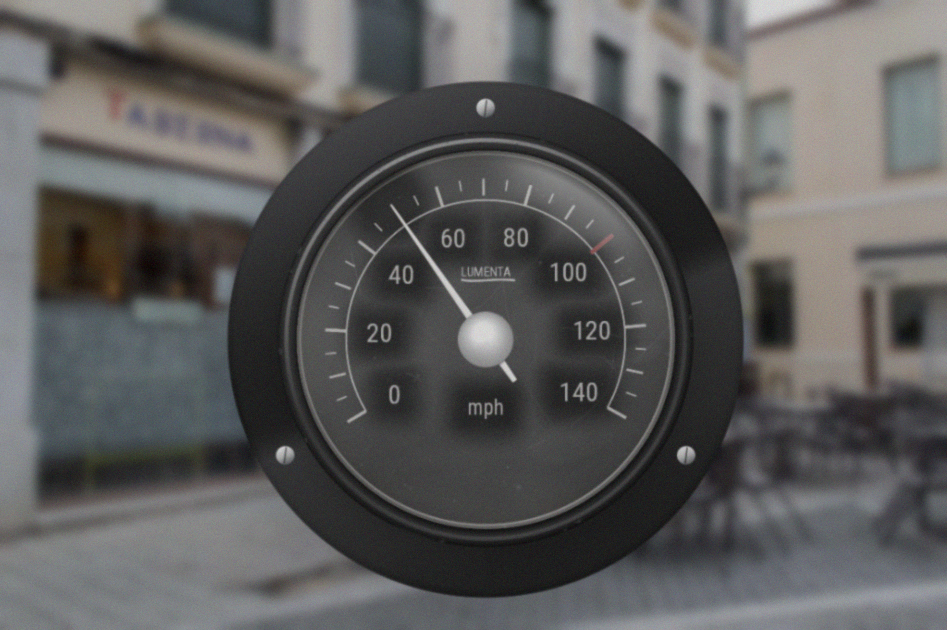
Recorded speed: 50 mph
